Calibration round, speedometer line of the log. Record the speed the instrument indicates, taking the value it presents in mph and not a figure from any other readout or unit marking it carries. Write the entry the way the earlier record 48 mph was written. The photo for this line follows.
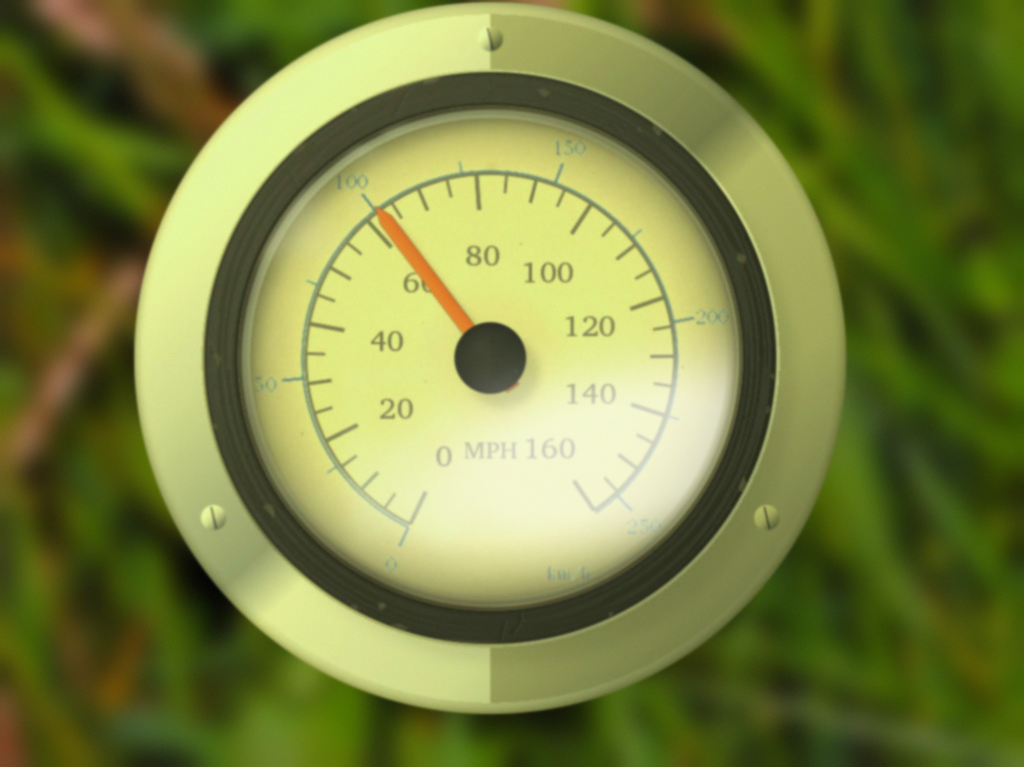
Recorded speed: 62.5 mph
